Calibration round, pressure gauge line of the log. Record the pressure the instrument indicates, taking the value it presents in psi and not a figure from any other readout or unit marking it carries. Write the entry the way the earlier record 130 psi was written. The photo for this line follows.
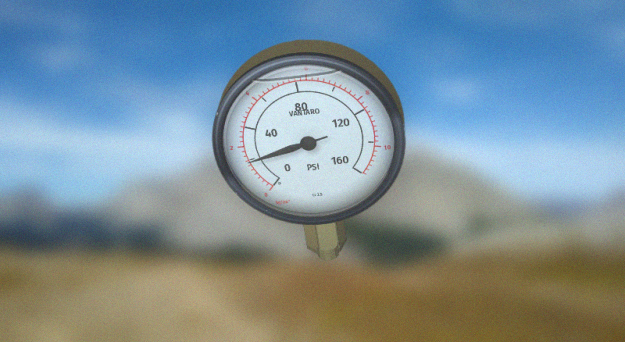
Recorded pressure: 20 psi
